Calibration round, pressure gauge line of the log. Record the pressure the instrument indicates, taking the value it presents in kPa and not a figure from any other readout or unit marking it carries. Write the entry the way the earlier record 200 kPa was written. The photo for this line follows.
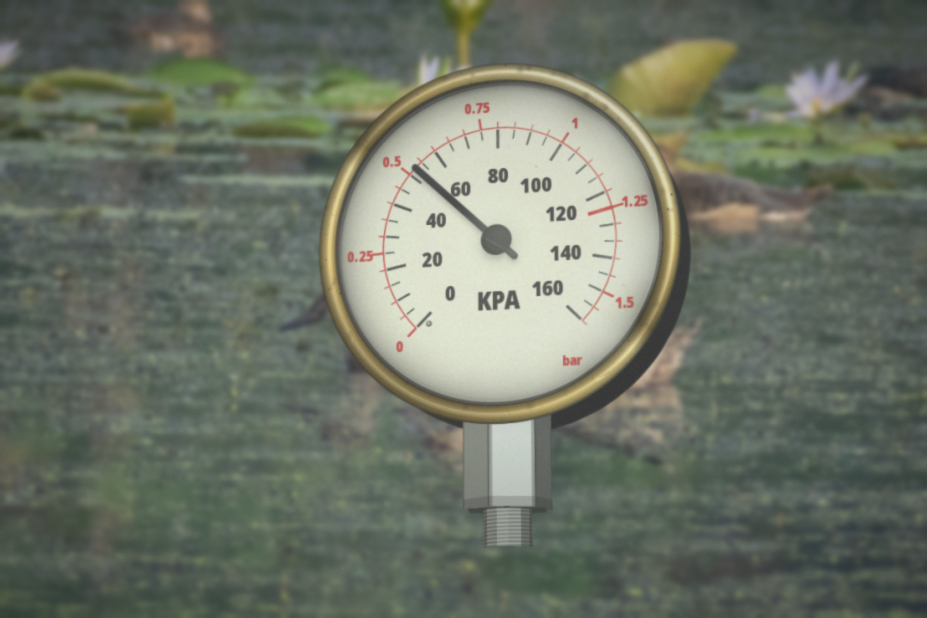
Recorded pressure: 52.5 kPa
